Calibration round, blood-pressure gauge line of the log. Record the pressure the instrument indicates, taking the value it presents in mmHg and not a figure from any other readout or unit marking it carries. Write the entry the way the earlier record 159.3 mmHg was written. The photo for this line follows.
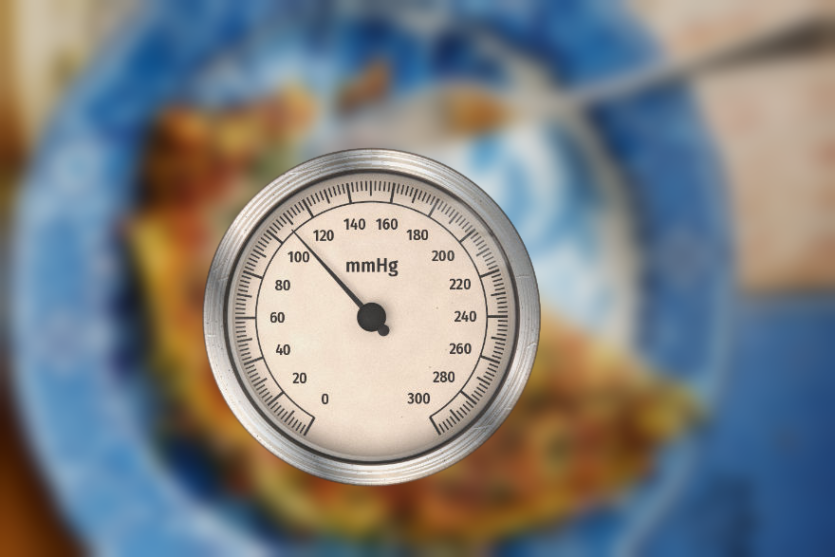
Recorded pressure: 108 mmHg
